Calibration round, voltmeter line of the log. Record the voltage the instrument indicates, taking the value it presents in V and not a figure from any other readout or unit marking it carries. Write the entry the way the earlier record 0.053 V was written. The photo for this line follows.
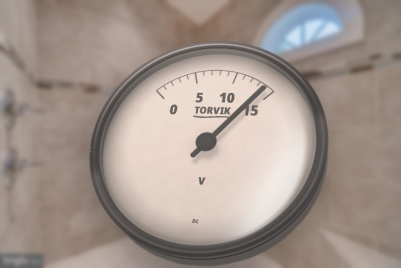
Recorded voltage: 14 V
